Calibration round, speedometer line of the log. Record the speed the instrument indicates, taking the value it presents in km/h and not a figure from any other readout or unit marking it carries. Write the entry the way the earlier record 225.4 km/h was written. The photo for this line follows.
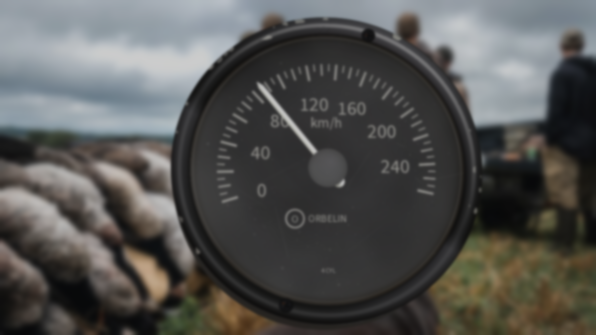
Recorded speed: 85 km/h
